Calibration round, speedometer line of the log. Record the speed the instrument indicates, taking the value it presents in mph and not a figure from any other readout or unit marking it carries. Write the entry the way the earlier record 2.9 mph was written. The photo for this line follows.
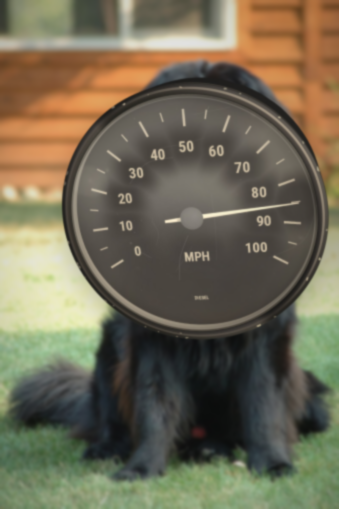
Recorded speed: 85 mph
